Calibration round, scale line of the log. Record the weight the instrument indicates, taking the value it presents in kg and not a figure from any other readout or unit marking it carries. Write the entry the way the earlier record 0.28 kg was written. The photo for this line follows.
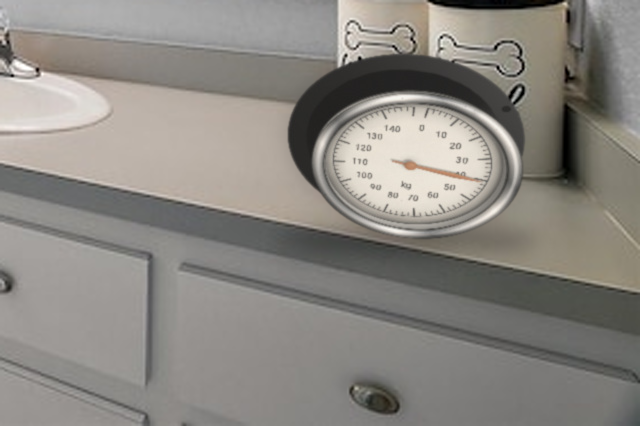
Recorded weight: 40 kg
